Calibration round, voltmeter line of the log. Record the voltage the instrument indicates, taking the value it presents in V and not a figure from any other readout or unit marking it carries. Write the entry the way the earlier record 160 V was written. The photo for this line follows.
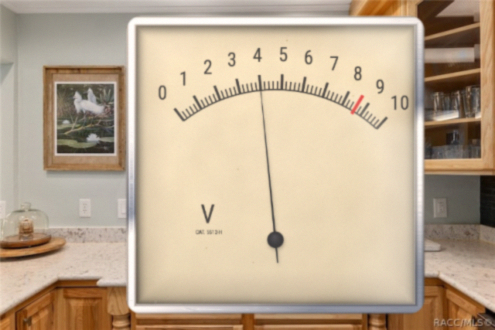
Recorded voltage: 4 V
